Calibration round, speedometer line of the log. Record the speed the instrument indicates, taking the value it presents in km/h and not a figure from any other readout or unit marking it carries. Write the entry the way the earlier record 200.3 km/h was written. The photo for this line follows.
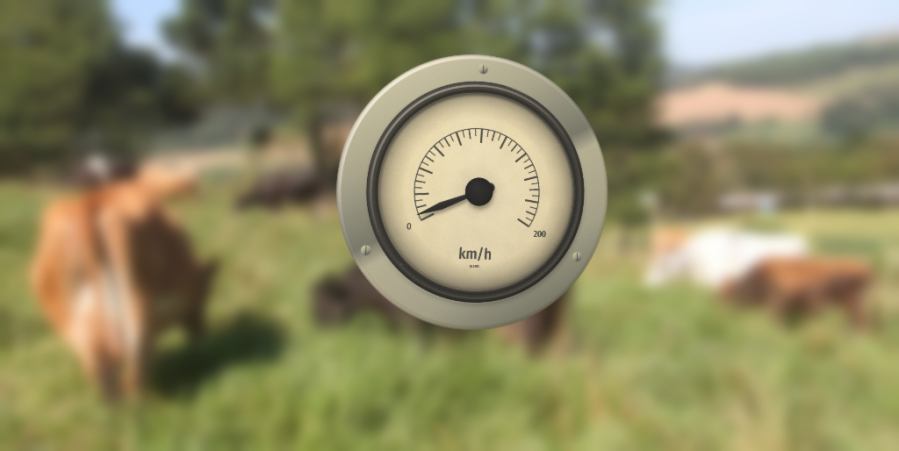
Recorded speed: 5 km/h
